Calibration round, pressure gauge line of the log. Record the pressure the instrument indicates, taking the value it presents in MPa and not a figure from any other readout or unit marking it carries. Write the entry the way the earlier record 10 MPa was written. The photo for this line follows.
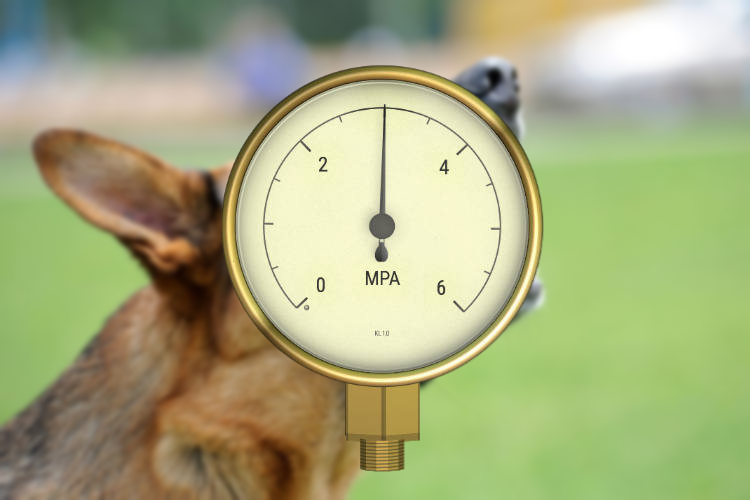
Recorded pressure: 3 MPa
